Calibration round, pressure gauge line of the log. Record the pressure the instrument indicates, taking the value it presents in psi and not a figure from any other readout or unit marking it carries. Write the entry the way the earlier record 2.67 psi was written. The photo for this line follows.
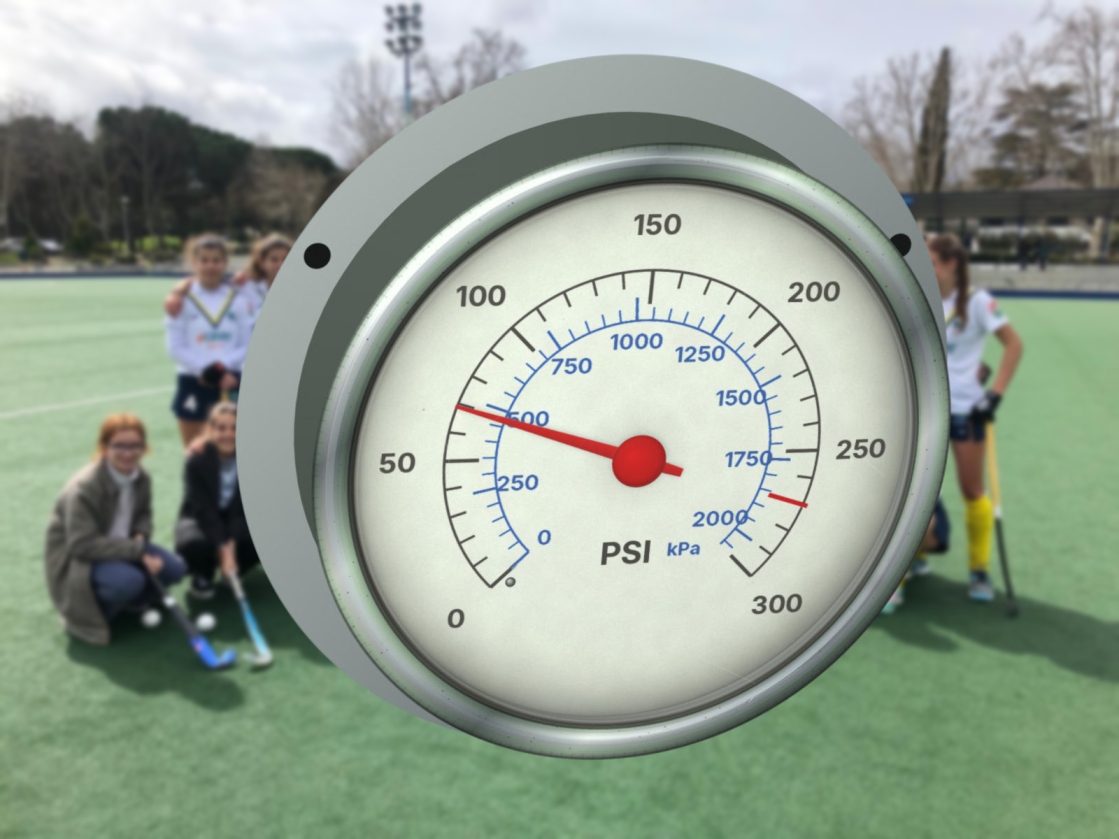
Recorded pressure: 70 psi
